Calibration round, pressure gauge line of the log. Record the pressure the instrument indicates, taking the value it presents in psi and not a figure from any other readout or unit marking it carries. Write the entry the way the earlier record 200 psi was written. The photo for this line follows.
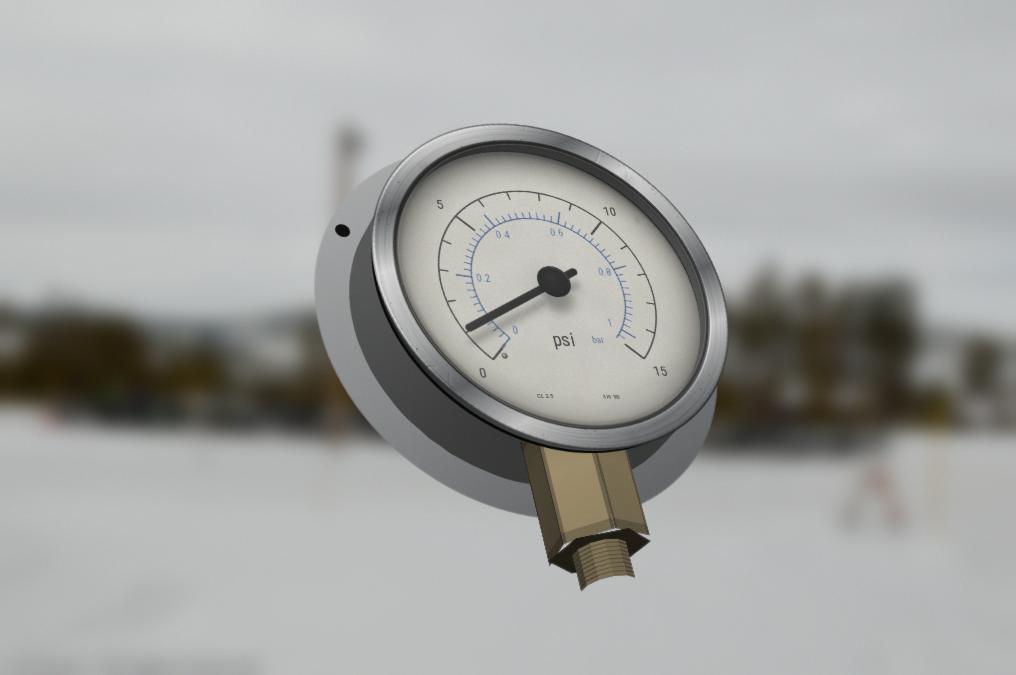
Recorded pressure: 1 psi
